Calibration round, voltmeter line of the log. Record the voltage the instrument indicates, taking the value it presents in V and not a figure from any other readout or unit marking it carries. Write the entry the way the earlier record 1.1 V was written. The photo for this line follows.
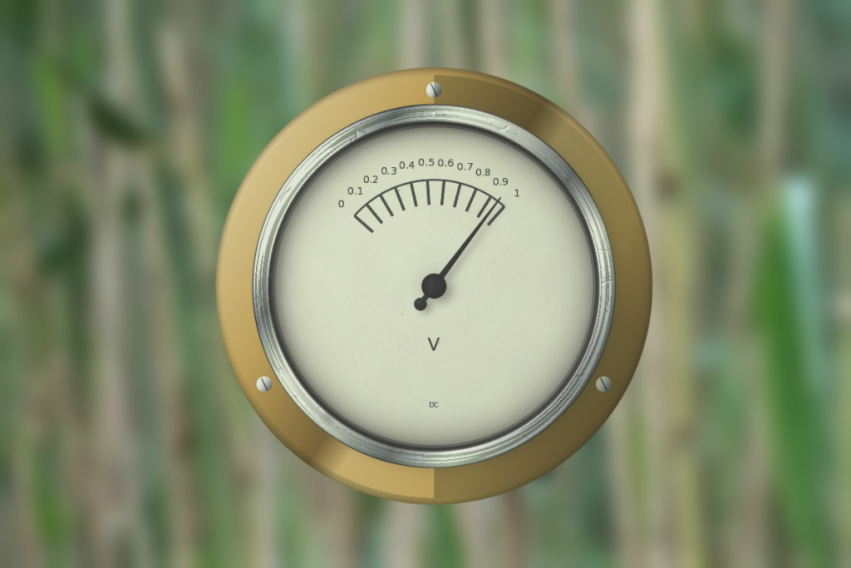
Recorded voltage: 0.95 V
